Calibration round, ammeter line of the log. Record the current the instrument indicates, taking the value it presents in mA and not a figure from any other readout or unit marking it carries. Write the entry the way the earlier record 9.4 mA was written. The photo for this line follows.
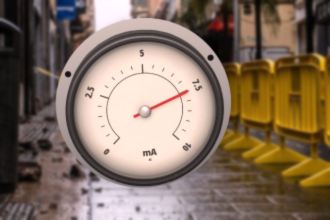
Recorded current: 7.5 mA
